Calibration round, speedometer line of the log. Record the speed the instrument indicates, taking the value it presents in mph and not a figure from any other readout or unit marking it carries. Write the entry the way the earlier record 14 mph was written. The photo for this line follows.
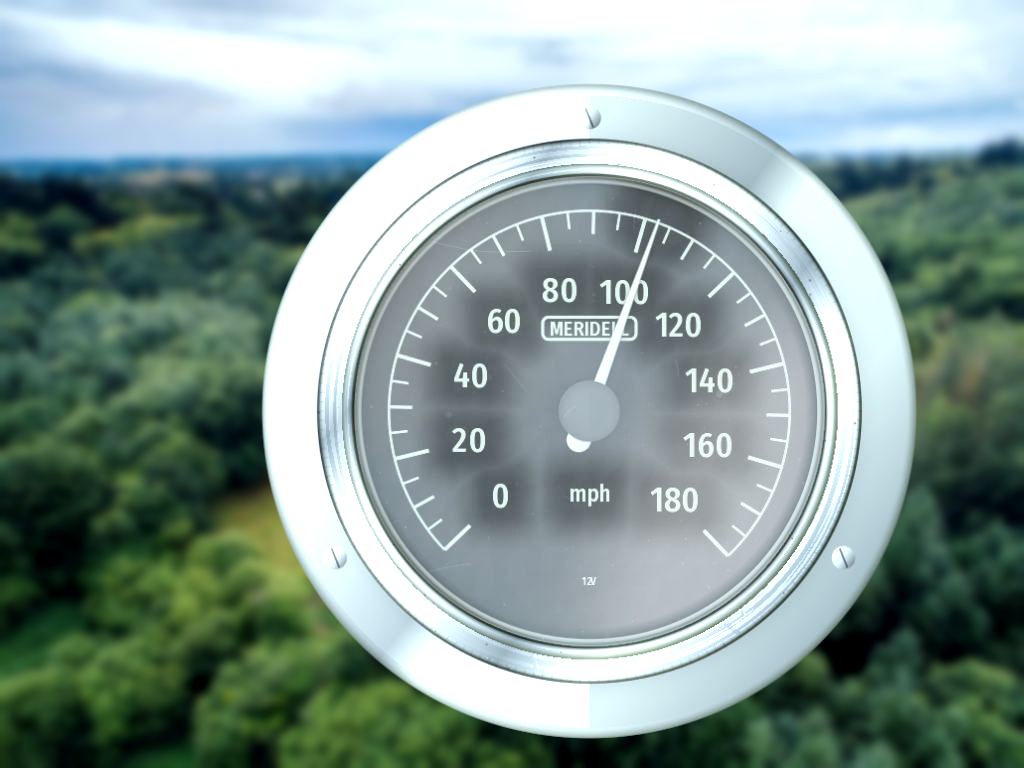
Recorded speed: 102.5 mph
